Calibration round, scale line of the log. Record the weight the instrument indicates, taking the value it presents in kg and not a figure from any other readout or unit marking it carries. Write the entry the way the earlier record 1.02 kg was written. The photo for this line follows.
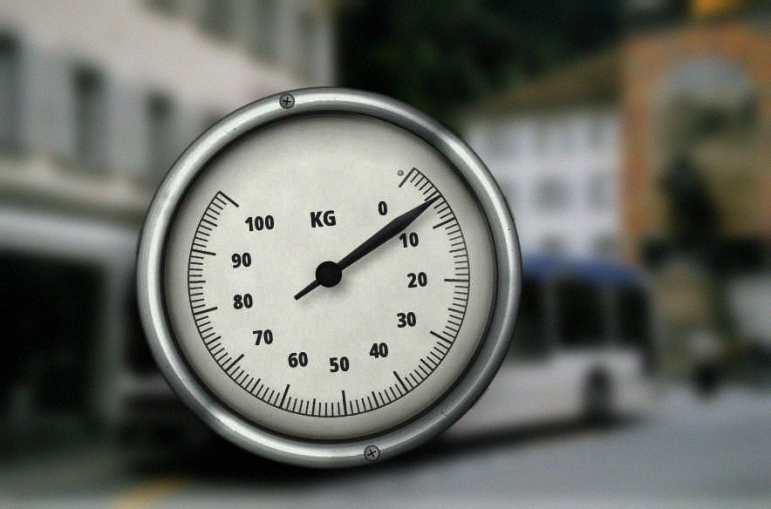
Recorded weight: 6 kg
